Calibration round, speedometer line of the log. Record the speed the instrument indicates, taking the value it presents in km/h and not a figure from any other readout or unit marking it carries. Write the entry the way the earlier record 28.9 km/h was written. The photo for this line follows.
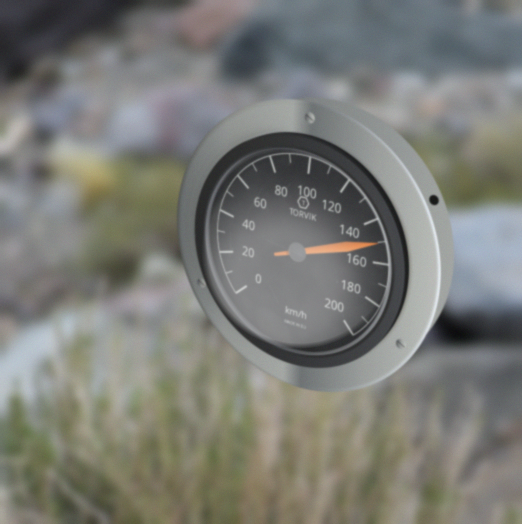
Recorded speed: 150 km/h
